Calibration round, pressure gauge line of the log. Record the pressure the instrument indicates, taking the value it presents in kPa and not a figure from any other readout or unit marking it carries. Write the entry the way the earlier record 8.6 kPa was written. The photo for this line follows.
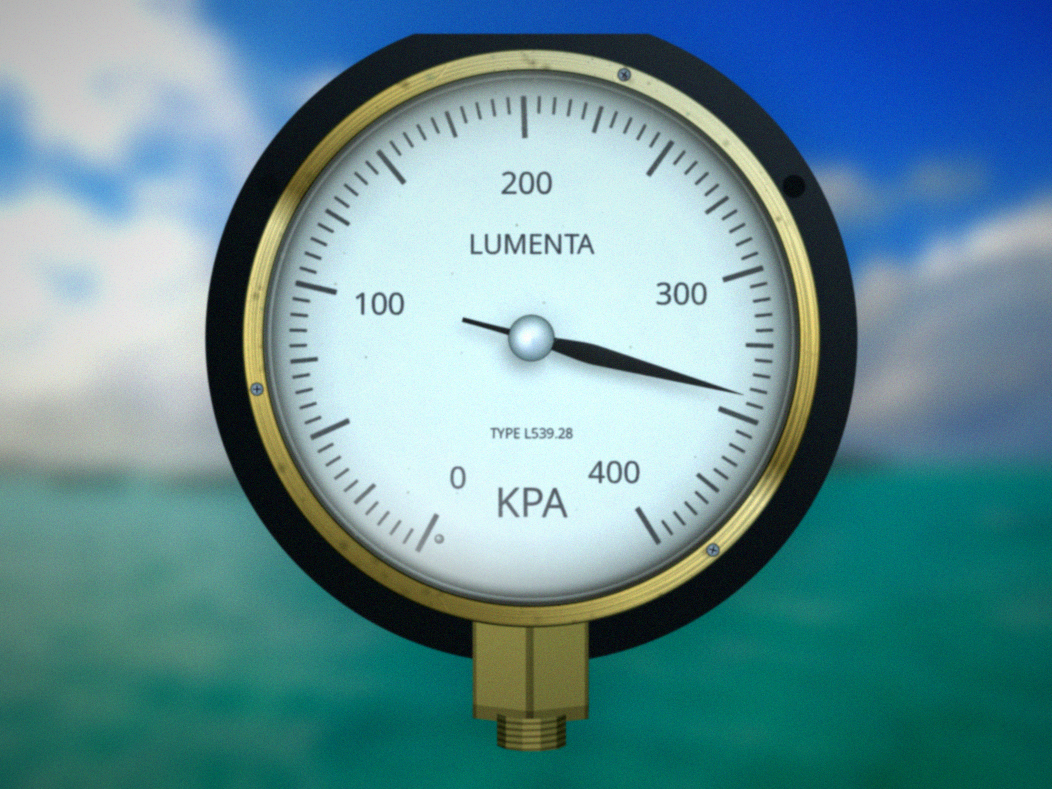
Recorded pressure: 342.5 kPa
